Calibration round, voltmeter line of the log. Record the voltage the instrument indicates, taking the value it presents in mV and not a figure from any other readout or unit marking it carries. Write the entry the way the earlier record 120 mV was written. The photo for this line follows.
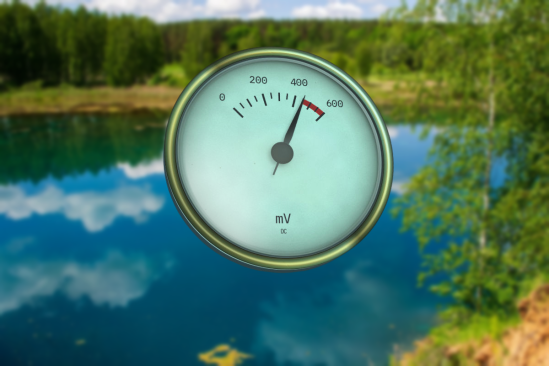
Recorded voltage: 450 mV
